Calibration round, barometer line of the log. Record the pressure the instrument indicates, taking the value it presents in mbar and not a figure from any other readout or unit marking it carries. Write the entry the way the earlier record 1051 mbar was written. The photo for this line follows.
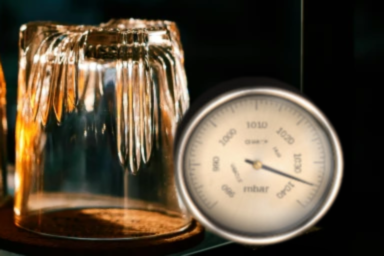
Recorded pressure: 1035 mbar
